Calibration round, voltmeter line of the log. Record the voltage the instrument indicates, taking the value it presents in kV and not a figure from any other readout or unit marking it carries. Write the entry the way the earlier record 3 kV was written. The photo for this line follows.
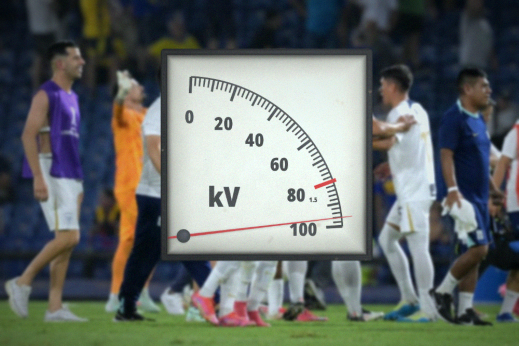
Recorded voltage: 96 kV
